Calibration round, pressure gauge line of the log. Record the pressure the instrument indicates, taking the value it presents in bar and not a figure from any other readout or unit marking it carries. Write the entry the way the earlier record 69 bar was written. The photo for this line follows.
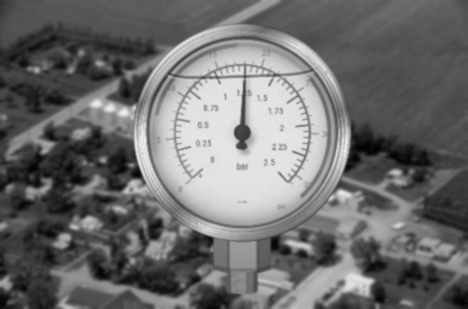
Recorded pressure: 1.25 bar
